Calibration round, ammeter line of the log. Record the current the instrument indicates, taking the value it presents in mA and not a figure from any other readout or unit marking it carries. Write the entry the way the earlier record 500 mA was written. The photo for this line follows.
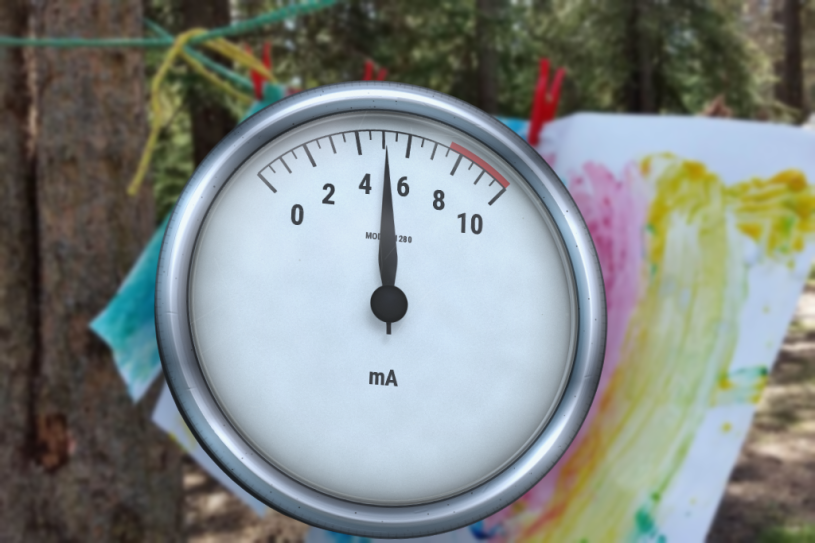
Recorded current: 5 mA
